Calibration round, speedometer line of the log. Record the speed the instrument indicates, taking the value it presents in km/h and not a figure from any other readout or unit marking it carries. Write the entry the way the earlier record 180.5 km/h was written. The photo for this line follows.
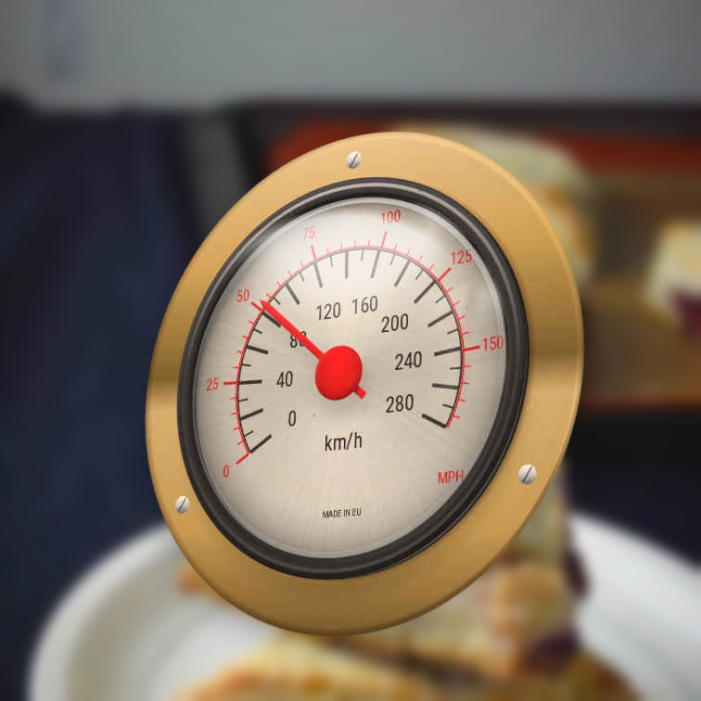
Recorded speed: 85 km/h
